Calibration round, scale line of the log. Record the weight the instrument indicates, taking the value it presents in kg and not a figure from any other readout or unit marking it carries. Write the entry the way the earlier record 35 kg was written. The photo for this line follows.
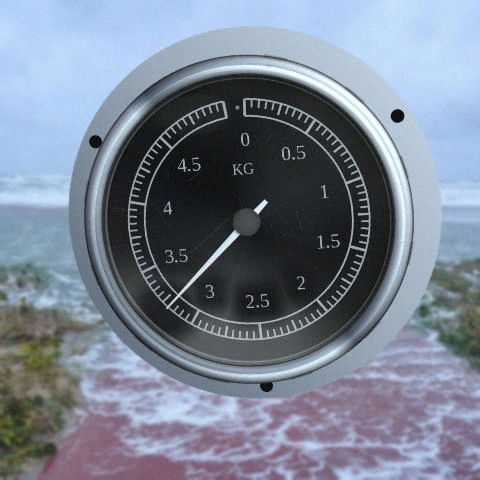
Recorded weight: 3.2 kg
